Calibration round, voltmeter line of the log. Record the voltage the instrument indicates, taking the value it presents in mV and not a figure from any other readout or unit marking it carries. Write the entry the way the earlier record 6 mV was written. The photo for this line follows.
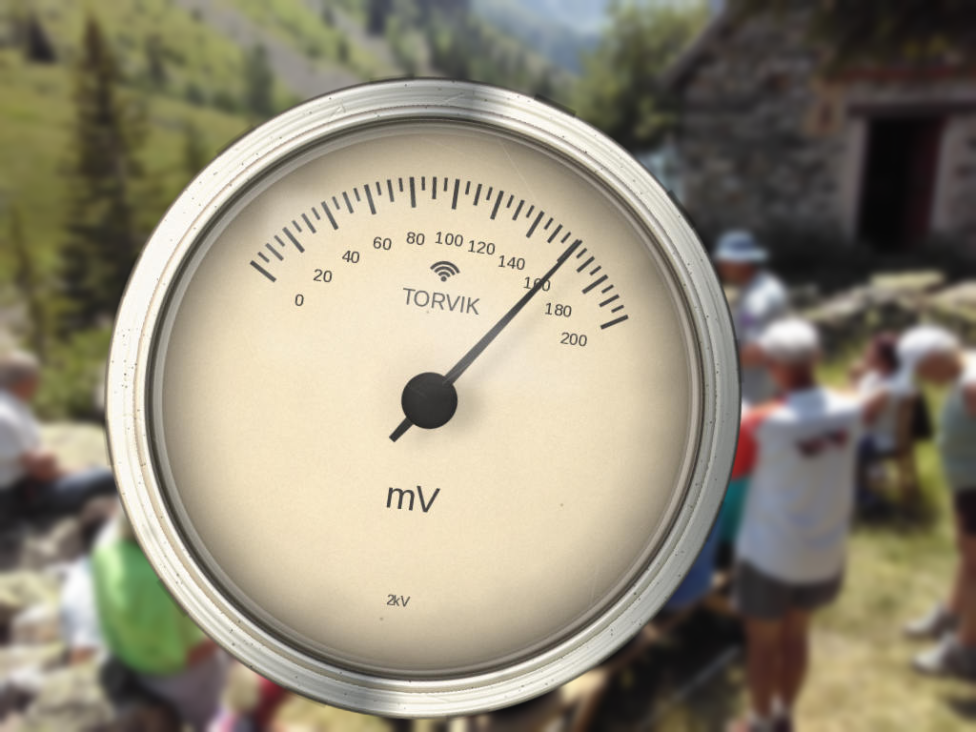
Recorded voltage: 160 mV
